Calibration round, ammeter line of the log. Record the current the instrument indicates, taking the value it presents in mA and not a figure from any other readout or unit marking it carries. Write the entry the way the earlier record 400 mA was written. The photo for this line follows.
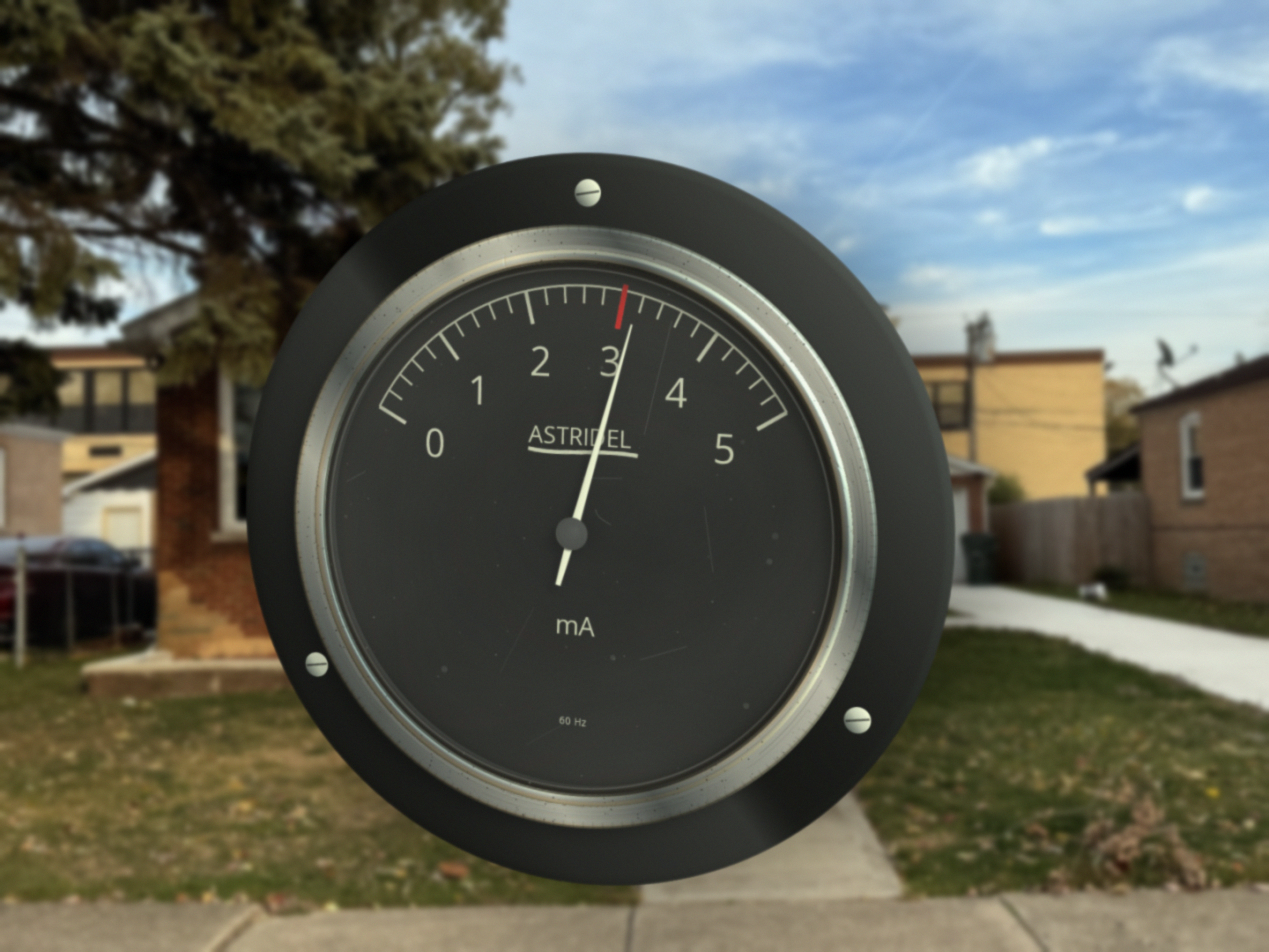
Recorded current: 3.2 mA
